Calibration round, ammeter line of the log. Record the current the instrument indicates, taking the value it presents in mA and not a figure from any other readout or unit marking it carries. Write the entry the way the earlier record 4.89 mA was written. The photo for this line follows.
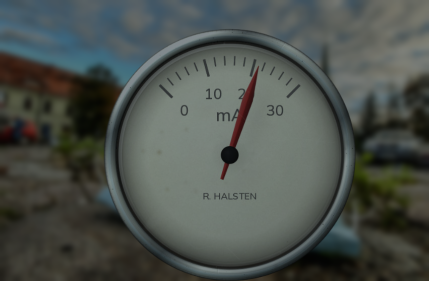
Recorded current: 21 mA
